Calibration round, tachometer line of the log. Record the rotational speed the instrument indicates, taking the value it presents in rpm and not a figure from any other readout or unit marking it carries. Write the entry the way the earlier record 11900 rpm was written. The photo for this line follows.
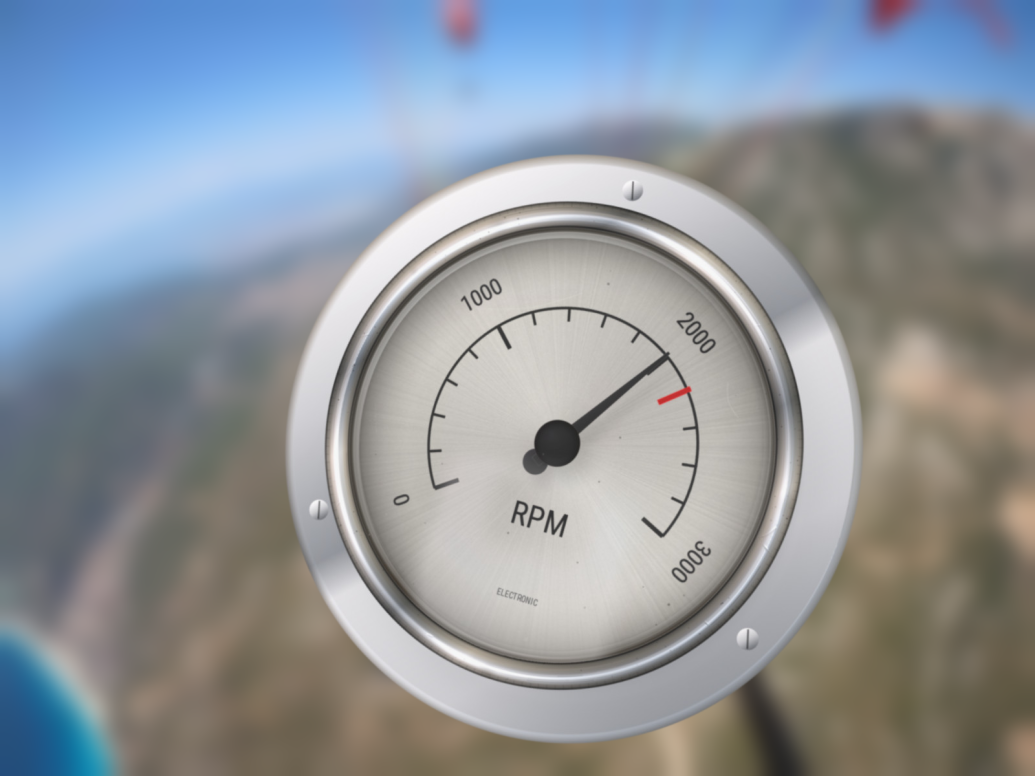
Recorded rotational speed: 2000 rpm
